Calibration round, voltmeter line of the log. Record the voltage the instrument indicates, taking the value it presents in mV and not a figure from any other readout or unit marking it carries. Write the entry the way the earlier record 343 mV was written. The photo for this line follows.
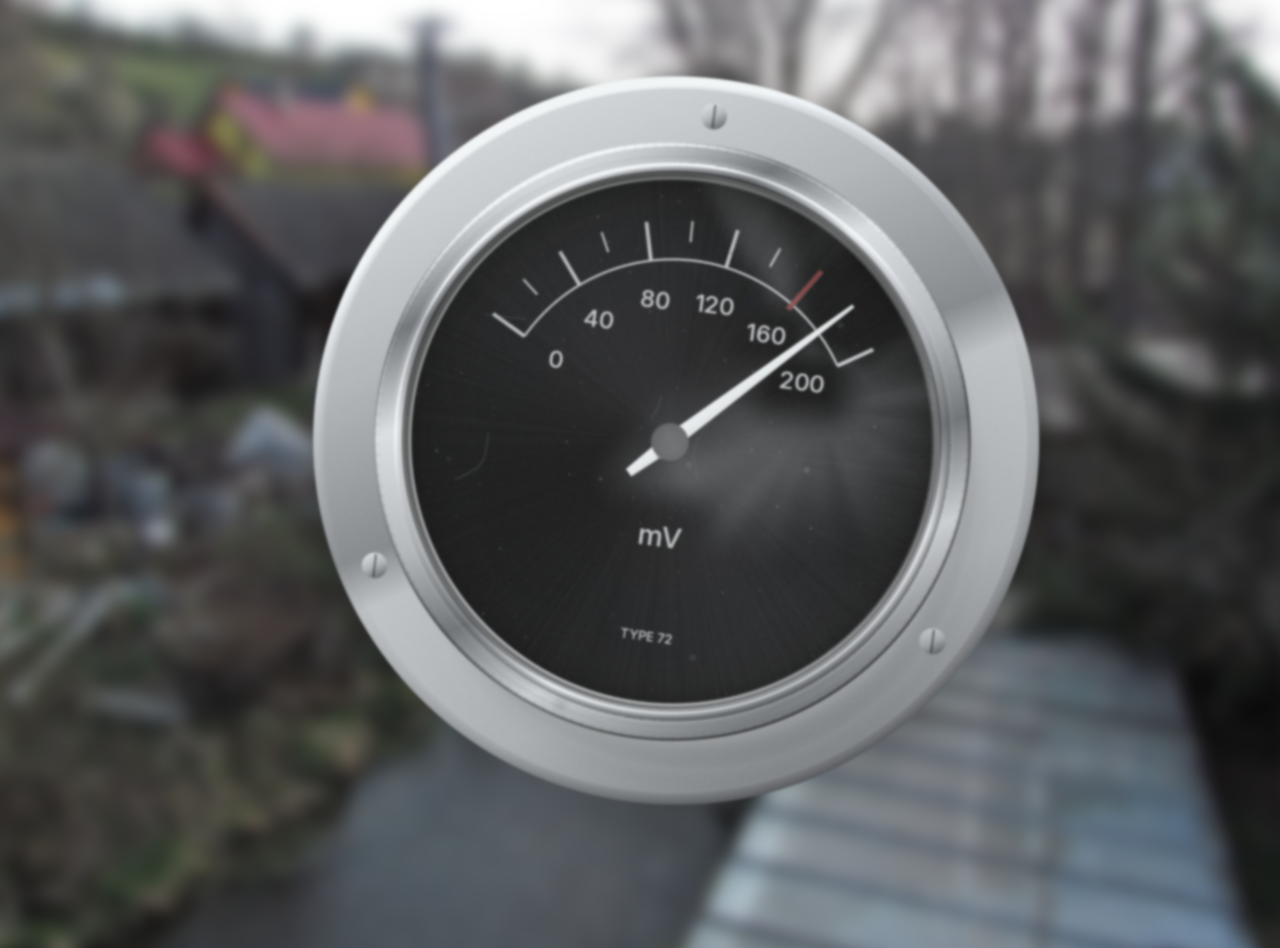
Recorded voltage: 180 mV
